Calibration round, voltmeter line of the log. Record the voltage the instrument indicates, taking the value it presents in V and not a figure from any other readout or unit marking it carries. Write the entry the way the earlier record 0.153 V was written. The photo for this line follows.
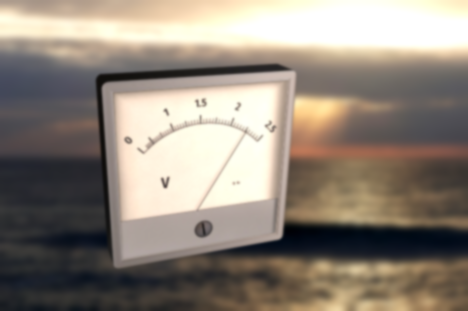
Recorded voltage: 2.25 V
